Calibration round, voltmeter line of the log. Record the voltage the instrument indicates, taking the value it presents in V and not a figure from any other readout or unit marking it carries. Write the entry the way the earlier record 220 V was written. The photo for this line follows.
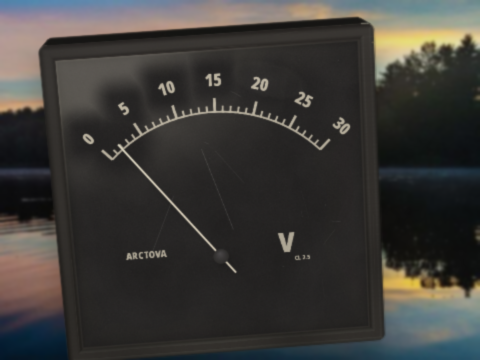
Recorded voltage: 2 V
